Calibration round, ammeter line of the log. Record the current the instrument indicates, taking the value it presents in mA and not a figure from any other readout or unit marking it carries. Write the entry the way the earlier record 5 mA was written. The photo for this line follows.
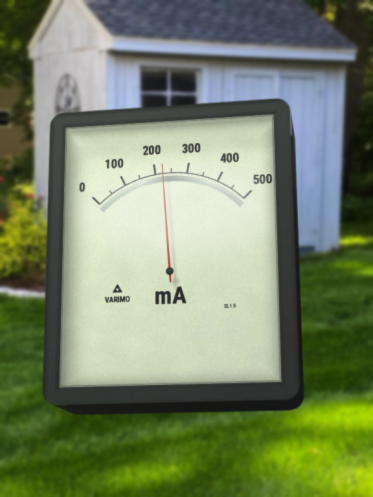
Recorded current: 225 mA
